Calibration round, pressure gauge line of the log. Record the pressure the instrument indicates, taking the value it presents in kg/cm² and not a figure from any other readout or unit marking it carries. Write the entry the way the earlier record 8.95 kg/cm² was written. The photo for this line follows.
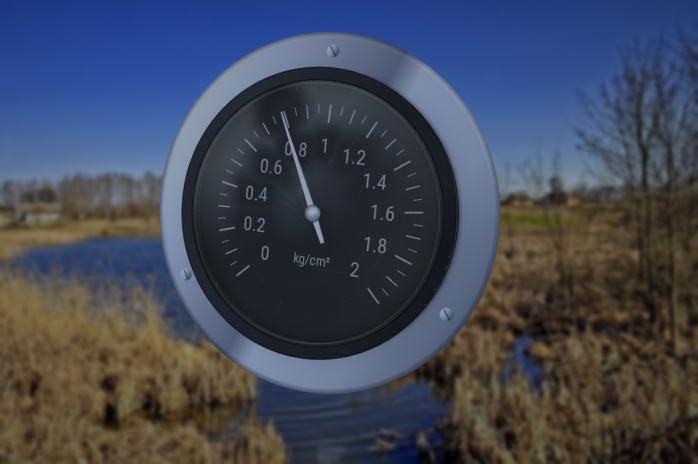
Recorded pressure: 0.8 kg/cm²
